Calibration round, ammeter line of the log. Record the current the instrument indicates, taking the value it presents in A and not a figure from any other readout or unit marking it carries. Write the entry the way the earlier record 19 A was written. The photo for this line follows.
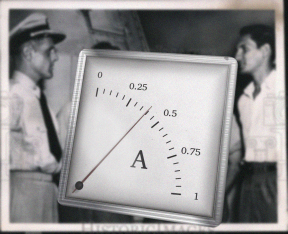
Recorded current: 0.4 A
